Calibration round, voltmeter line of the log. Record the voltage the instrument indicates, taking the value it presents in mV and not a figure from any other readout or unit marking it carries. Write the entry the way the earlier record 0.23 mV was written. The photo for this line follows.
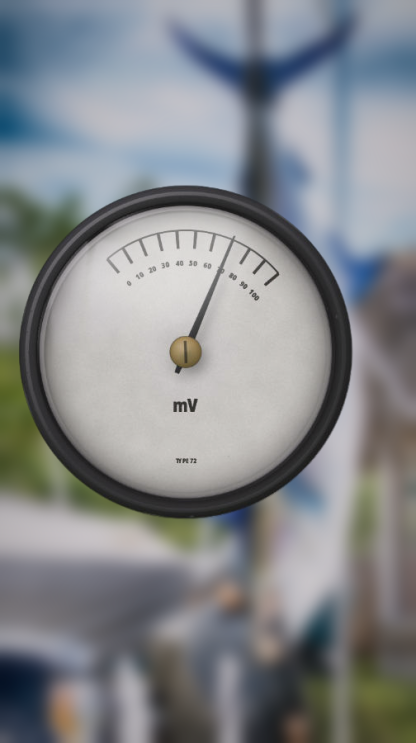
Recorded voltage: 70 mV
